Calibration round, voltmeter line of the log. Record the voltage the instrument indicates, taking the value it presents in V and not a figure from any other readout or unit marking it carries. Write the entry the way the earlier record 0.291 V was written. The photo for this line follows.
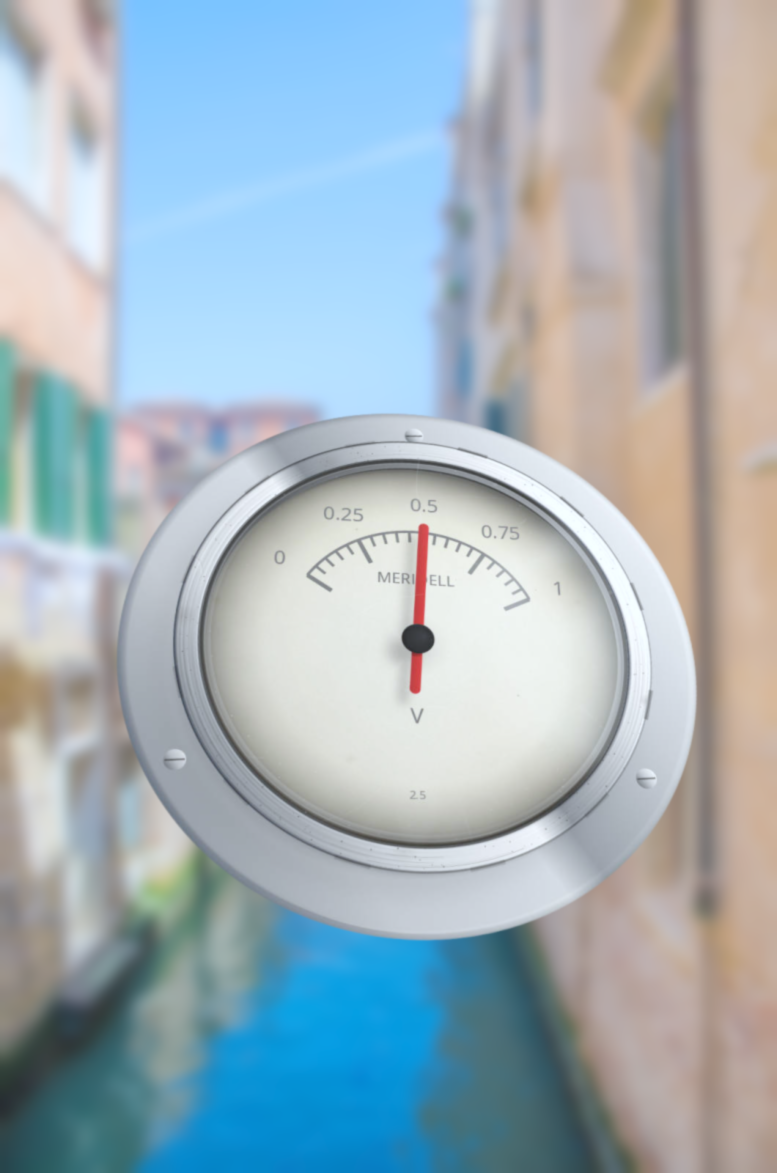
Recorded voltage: 0.5 V
